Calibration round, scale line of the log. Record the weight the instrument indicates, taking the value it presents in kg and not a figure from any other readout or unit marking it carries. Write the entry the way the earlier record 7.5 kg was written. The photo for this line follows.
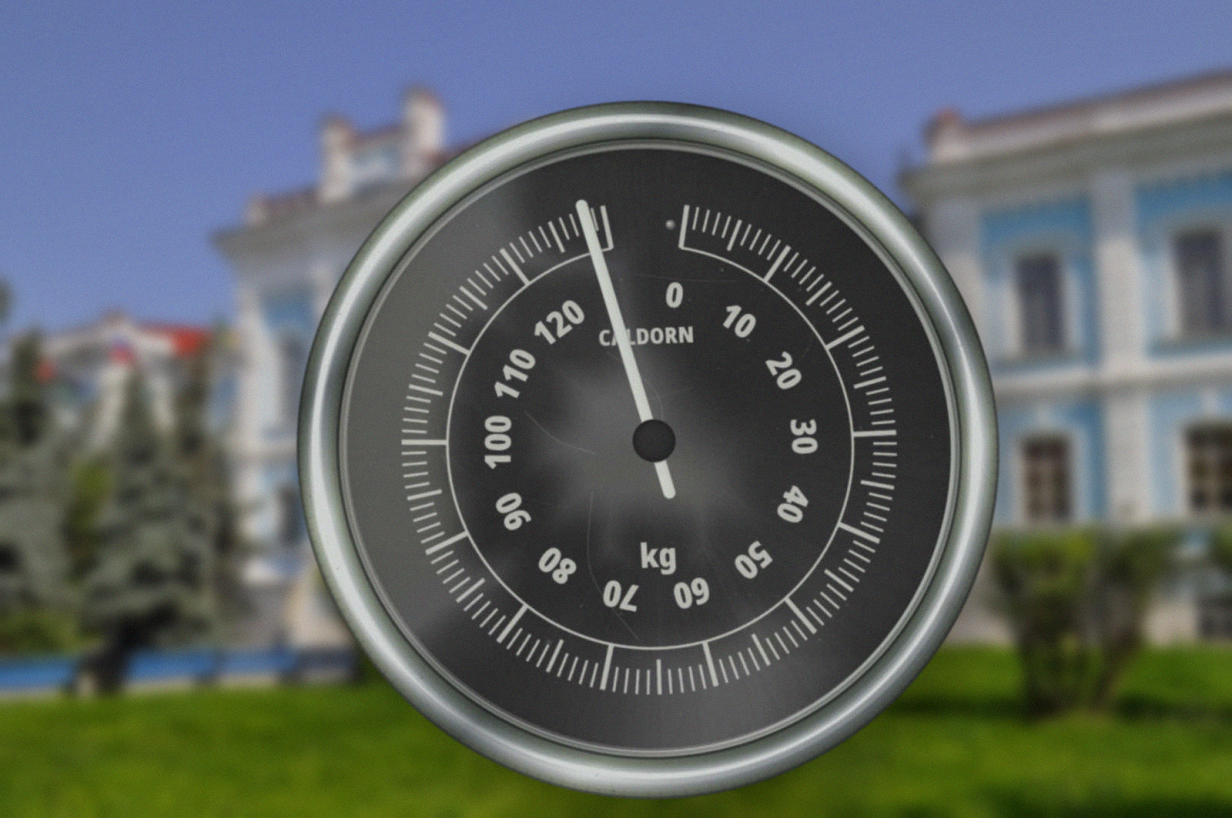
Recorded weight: 128 kg
